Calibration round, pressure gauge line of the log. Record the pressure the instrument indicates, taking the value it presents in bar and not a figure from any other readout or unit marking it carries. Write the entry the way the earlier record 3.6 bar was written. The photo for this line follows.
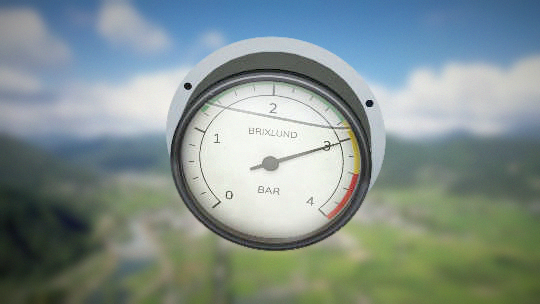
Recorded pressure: 3 bar
